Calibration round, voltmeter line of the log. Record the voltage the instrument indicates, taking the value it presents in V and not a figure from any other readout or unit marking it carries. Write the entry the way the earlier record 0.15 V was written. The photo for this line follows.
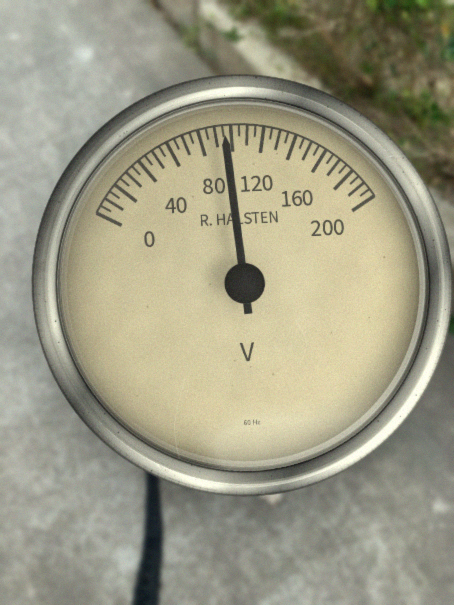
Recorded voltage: 95 V
